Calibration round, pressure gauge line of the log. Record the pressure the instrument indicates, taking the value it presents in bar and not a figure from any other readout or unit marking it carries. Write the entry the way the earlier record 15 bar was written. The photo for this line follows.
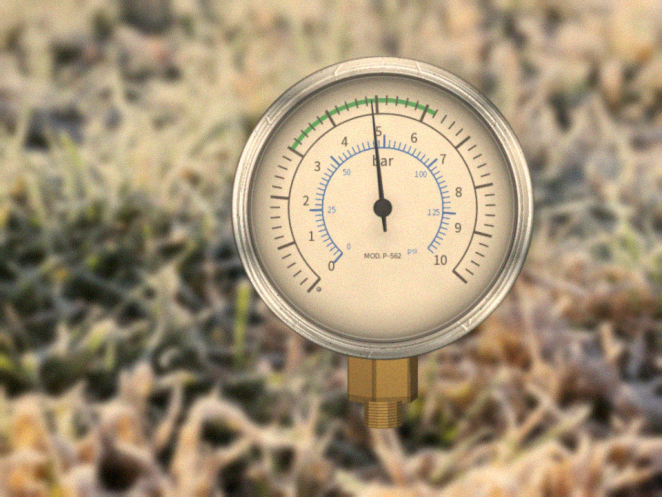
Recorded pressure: 4.9 bar
